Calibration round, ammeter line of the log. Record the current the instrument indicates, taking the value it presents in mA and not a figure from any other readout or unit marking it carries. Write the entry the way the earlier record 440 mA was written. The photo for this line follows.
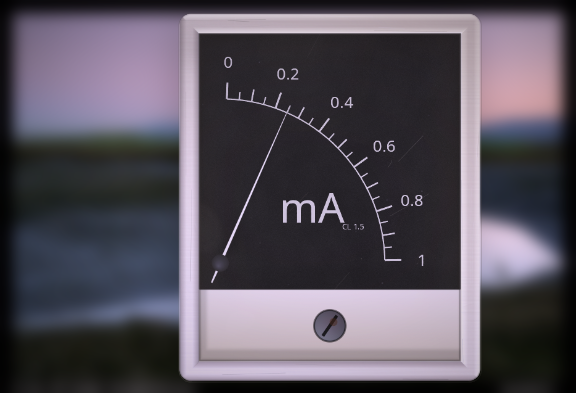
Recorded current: 0.25 mA
